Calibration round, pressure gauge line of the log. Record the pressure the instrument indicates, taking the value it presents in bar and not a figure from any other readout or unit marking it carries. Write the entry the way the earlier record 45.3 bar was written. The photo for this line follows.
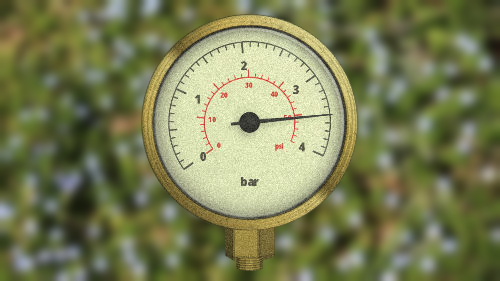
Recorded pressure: 3.5 bar
